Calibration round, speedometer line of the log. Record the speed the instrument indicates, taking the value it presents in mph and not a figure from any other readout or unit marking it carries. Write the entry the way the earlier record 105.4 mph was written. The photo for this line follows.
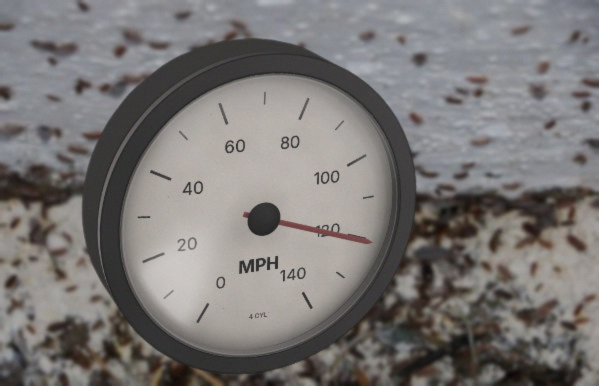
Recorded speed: 120 mph
